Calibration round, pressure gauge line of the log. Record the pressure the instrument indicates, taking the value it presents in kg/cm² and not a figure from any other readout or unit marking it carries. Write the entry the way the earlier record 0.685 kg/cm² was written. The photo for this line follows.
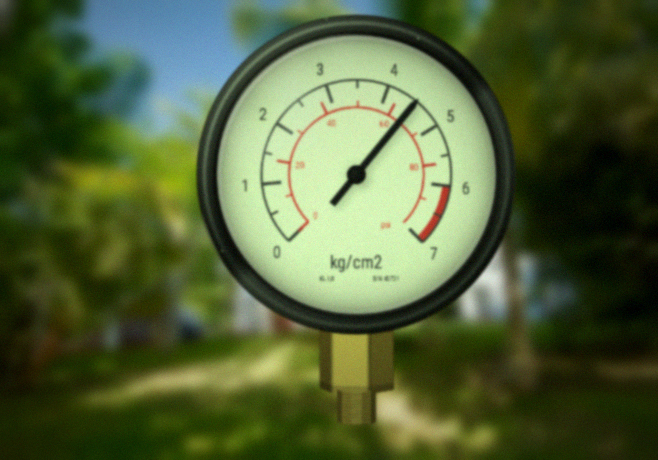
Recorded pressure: 4.5 kg/cm²
